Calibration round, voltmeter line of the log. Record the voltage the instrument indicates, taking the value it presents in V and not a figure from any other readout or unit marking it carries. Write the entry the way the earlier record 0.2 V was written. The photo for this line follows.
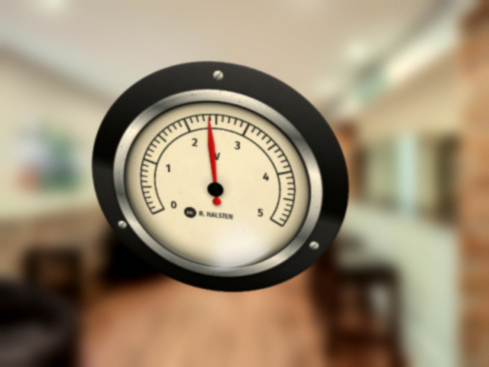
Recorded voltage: 2.4 V
